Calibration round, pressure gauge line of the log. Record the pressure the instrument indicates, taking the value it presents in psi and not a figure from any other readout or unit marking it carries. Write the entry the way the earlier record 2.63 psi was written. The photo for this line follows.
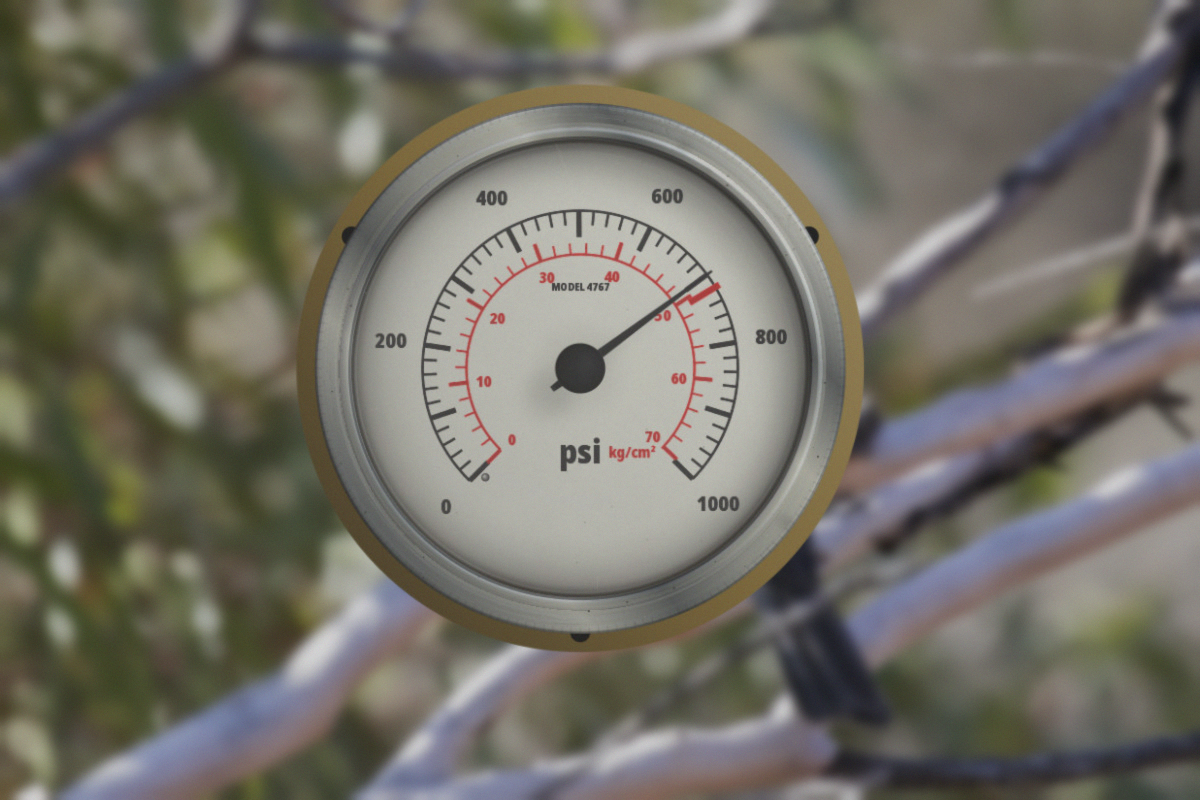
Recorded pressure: 700 psi
